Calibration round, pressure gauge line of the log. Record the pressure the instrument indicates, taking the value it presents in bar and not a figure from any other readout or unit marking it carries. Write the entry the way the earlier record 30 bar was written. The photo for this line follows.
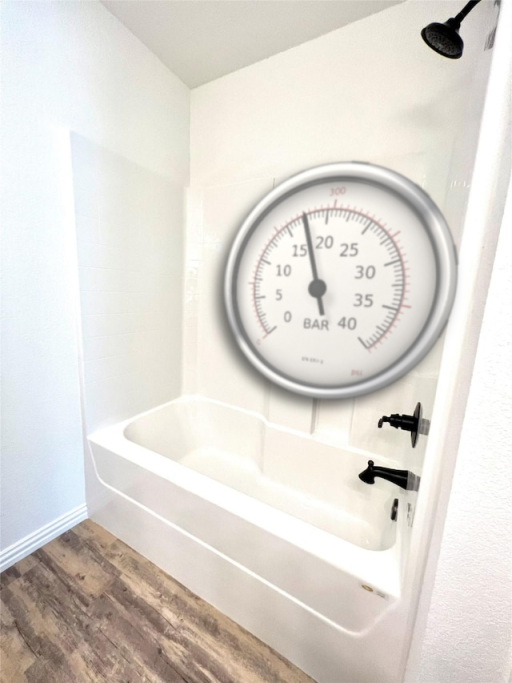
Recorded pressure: 17.5 bar
